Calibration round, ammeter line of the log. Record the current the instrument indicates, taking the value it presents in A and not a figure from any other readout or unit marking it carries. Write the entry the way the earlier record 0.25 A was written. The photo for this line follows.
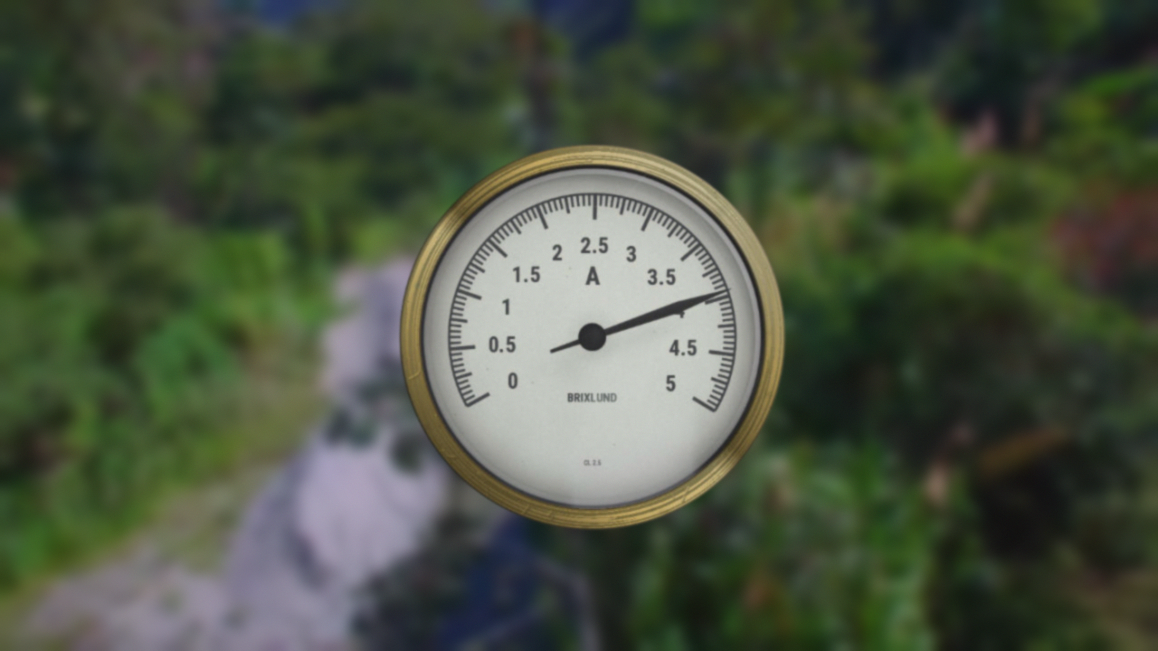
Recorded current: 3.95 A
